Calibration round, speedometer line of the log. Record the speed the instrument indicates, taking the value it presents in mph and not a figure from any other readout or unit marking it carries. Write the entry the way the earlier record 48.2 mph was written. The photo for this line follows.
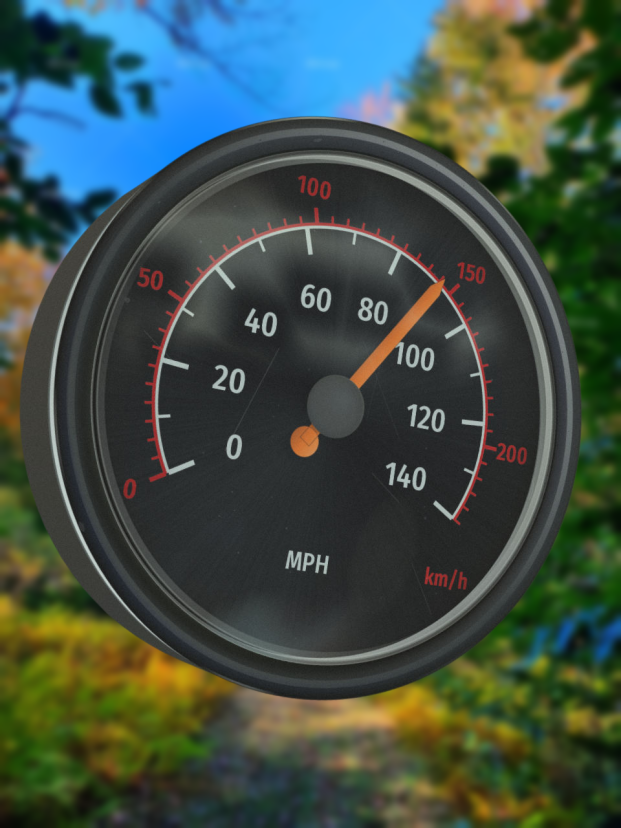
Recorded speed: 90 mph
